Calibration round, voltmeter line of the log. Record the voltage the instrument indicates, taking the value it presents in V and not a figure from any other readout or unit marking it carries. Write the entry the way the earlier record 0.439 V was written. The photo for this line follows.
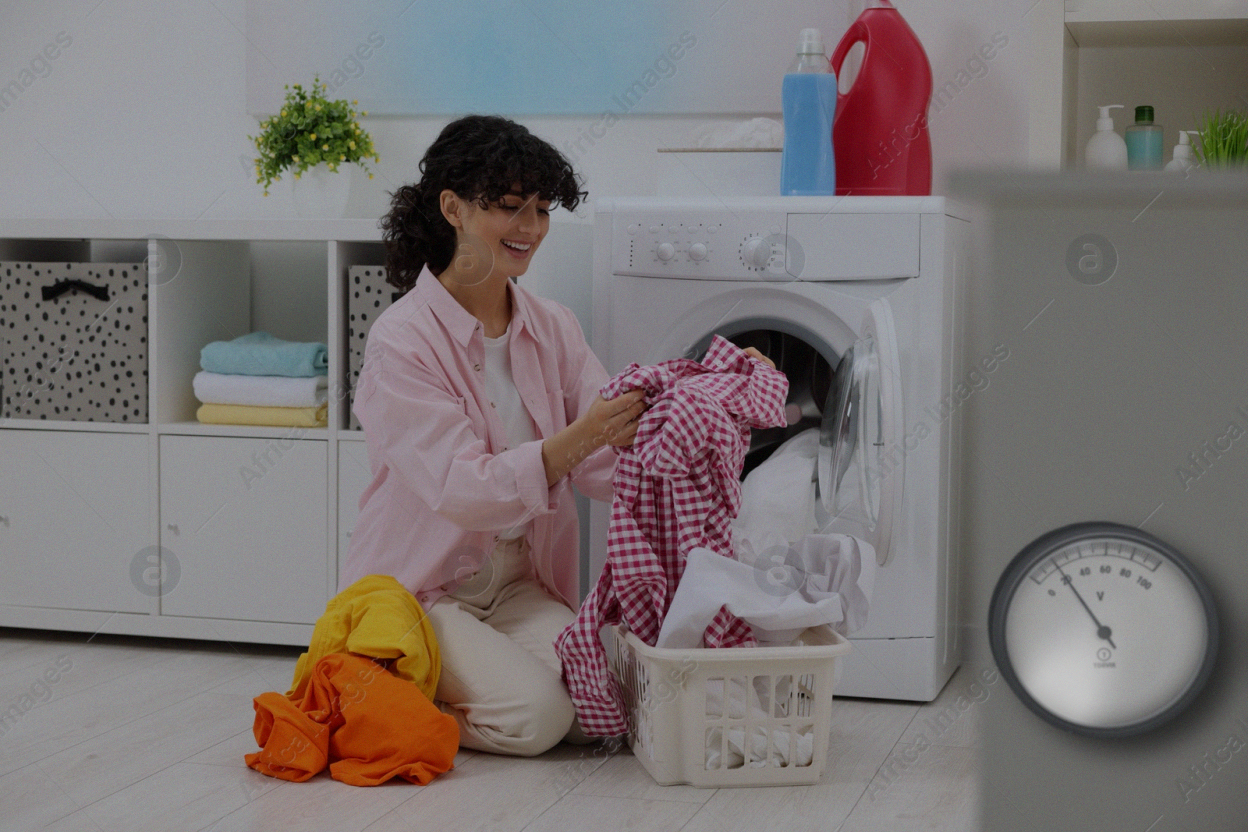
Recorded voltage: 20 V
